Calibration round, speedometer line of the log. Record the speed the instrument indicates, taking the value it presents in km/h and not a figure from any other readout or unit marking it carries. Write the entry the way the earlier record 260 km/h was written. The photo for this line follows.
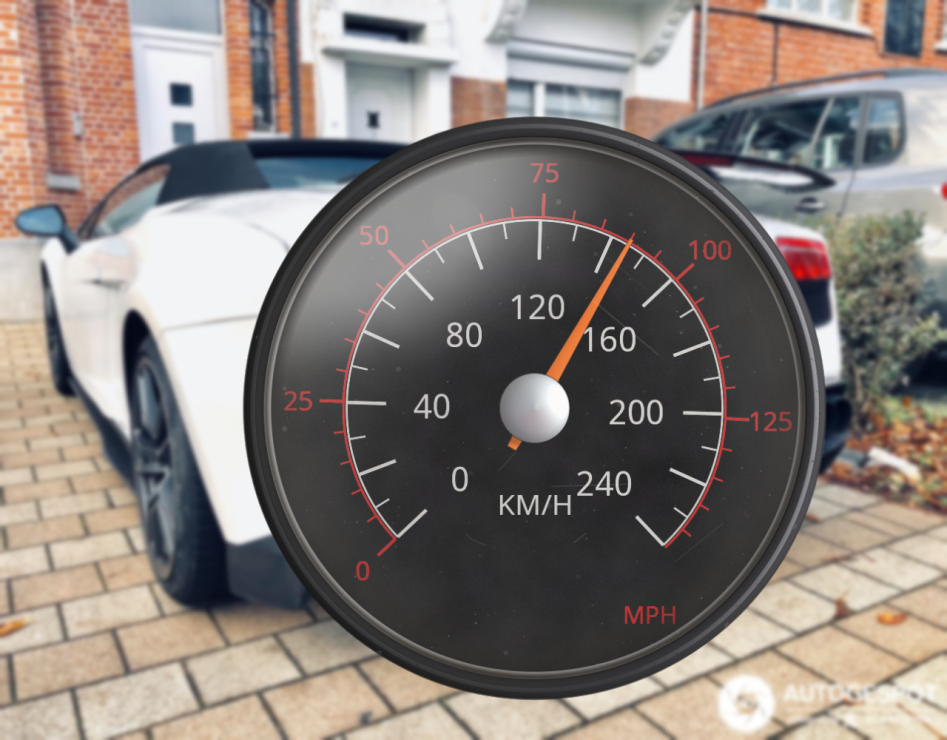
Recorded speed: 145 km/h
